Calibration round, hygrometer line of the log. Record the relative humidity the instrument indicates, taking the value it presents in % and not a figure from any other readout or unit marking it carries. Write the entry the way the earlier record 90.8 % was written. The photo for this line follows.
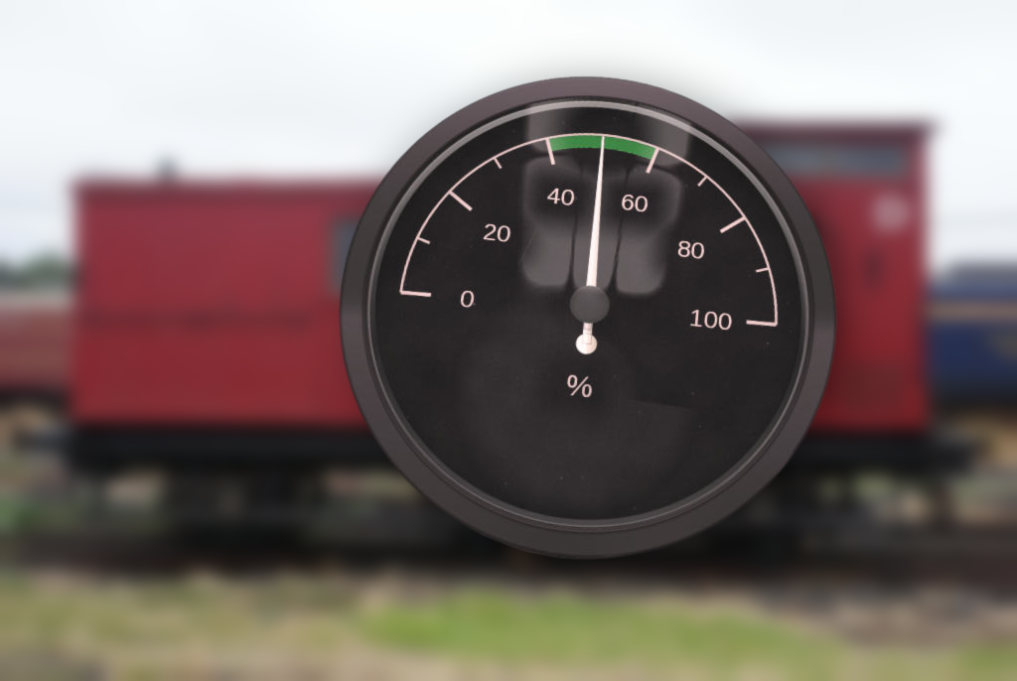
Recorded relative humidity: 50 %
